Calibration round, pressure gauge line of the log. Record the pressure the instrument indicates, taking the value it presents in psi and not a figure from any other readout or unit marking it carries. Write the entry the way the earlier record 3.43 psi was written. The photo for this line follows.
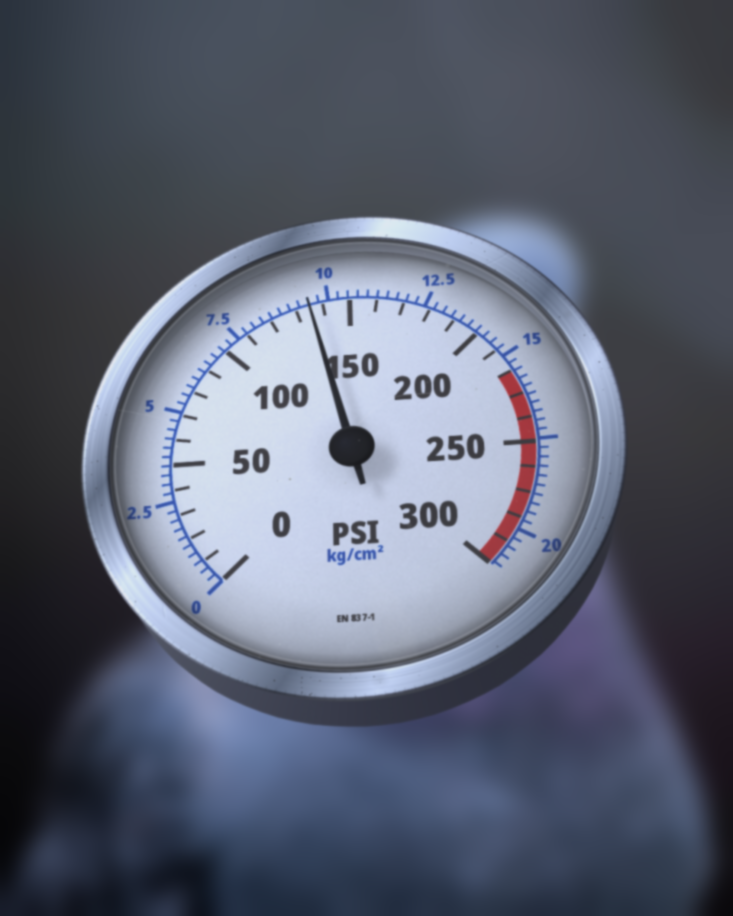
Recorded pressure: 135 psi
